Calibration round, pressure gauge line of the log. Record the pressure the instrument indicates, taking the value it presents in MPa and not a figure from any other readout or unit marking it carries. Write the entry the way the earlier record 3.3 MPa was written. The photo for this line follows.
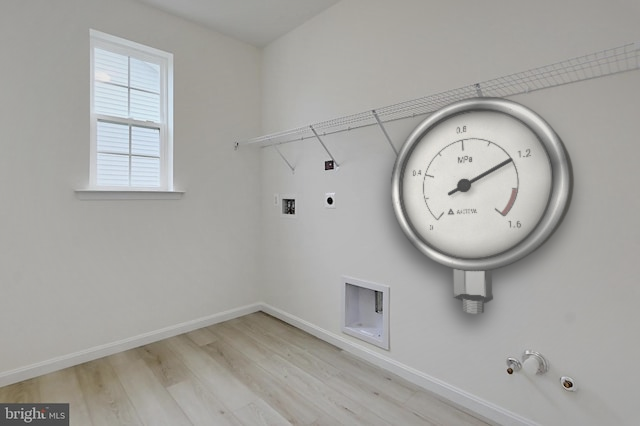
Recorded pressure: 1.2 MPa
